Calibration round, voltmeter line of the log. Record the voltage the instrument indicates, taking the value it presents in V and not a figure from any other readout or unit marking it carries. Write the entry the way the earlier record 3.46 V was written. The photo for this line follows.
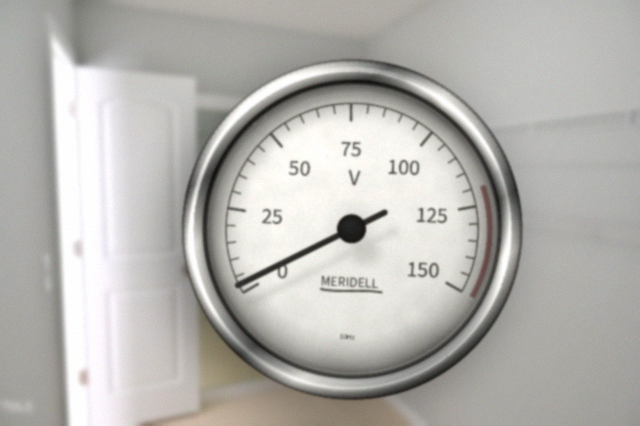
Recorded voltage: 2.5 V
